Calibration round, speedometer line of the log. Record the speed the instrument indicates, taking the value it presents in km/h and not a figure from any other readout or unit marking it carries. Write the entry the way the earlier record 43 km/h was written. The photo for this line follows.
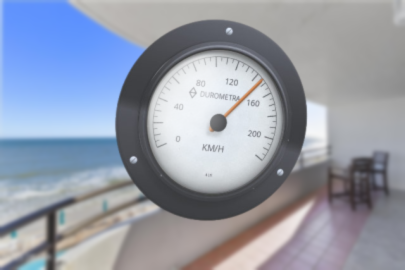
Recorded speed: 145 km/h
